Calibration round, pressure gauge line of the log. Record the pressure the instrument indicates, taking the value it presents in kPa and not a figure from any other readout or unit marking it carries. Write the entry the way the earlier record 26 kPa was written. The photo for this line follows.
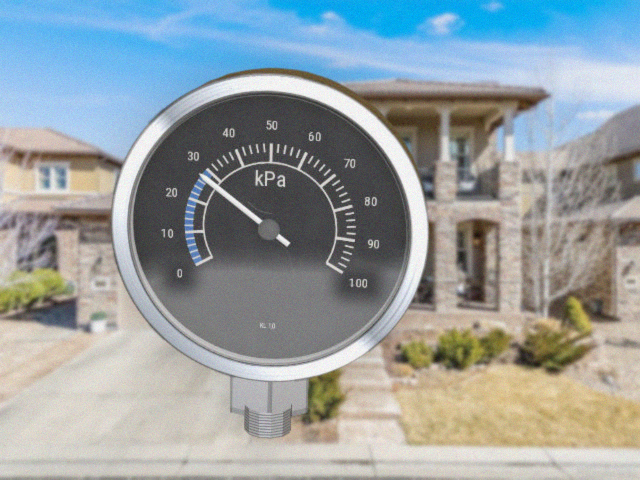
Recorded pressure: 28 kPa
